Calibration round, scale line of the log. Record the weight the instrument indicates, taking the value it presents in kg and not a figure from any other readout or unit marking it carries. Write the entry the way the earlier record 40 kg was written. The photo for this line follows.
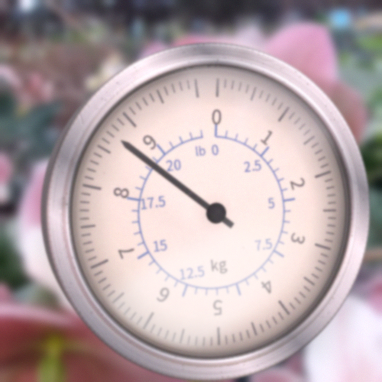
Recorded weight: 8.7 kg
